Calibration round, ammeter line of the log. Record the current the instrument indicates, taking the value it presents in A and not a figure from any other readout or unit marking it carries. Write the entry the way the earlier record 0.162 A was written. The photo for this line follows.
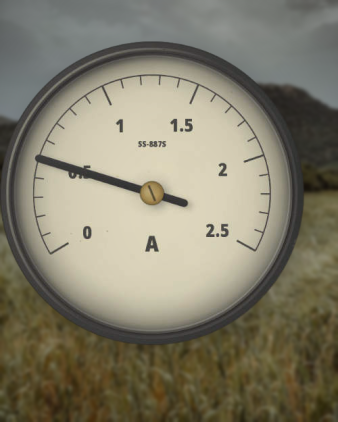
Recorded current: 0.5 A
